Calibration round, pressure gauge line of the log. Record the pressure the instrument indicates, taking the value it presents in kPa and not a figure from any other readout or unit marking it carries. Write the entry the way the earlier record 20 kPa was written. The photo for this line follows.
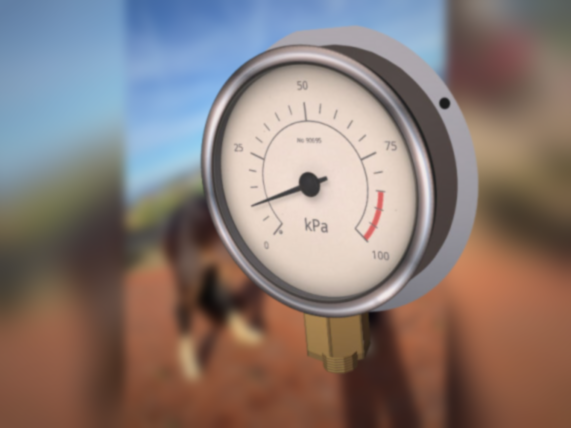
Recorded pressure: 10 kPa
